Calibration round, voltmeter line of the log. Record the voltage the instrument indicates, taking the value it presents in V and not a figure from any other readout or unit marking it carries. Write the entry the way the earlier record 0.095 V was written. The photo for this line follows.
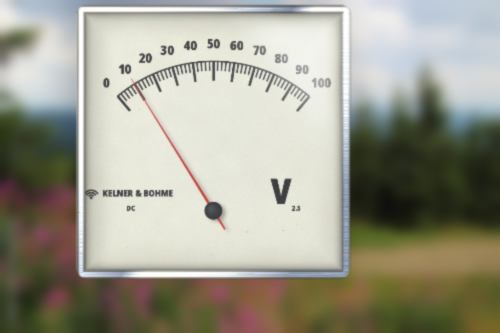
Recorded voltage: 10 V
